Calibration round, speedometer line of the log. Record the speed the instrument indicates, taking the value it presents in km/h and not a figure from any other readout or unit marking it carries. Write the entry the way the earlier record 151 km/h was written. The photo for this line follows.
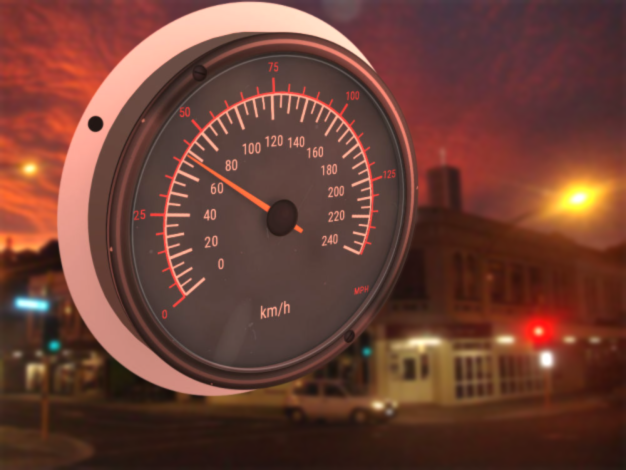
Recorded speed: 67.5 km/h
